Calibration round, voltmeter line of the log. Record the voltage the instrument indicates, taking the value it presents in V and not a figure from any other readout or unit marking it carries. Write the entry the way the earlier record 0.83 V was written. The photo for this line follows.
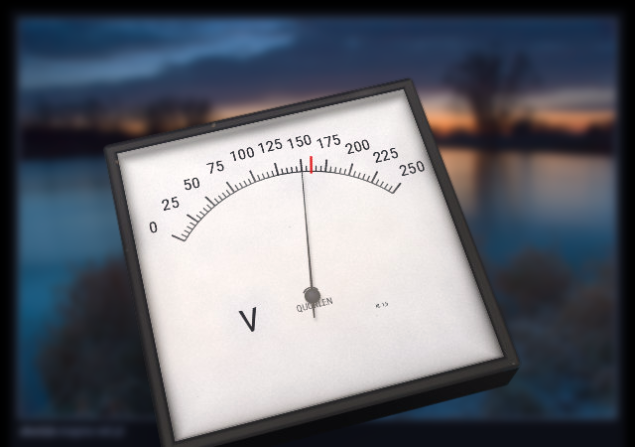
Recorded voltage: 150 V
